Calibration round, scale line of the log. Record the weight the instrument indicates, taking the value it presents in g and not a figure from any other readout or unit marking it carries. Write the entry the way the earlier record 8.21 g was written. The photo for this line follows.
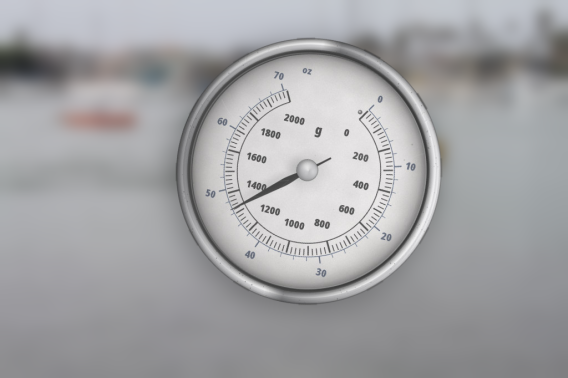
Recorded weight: 1320 g
